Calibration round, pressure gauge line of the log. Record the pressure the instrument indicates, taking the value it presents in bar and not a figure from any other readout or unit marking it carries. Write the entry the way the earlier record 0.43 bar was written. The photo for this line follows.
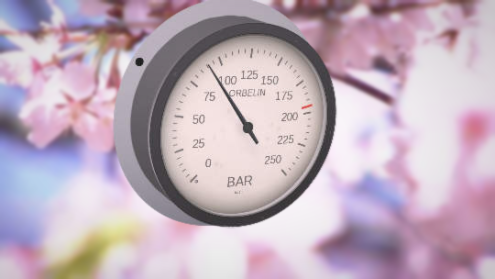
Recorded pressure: 90 bar
